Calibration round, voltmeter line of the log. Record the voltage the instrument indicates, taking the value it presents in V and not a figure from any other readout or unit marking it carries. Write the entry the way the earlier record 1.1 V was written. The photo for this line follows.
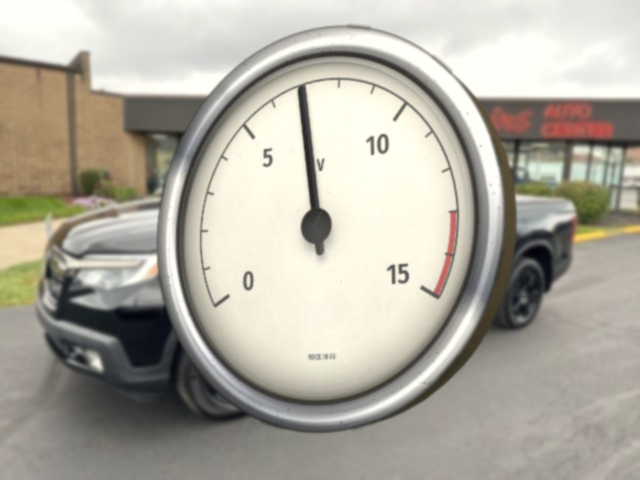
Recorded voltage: 7 V
